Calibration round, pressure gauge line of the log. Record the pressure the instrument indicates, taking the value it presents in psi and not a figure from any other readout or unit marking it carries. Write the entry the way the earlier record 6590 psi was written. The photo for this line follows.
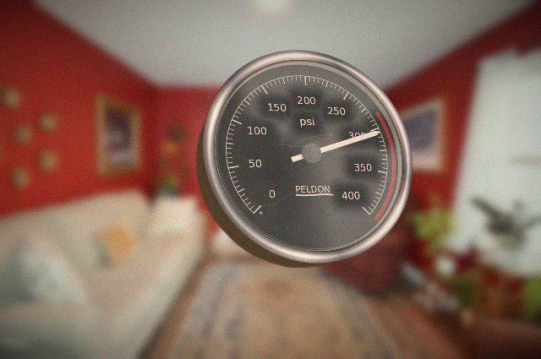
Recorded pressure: 305 psi
